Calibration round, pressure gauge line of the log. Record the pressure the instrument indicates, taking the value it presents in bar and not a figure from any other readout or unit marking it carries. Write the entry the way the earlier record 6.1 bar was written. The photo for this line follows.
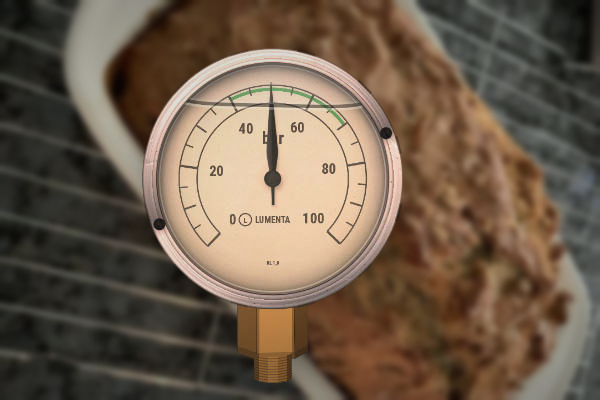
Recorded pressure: 50 bar
